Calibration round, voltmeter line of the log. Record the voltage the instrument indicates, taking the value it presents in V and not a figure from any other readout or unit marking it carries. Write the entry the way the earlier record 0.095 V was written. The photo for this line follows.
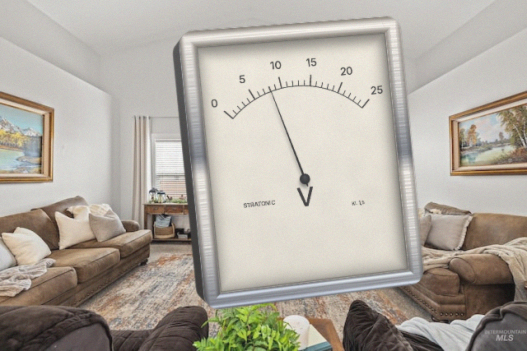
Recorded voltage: 8 V
